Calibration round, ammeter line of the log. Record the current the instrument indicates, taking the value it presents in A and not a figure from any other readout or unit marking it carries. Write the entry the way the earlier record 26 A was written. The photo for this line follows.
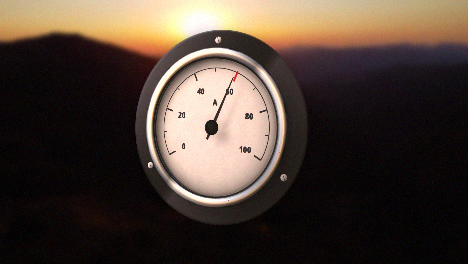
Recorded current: 60 A
